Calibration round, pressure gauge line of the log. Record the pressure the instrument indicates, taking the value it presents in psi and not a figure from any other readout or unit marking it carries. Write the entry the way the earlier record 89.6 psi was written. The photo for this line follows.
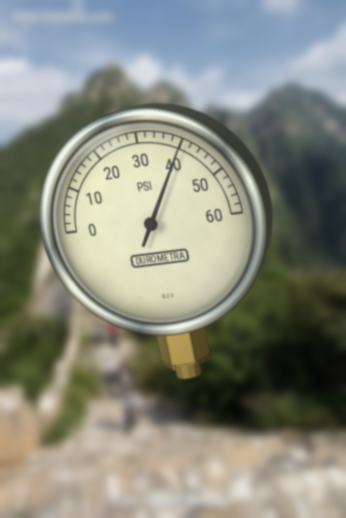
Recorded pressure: 40 psi
